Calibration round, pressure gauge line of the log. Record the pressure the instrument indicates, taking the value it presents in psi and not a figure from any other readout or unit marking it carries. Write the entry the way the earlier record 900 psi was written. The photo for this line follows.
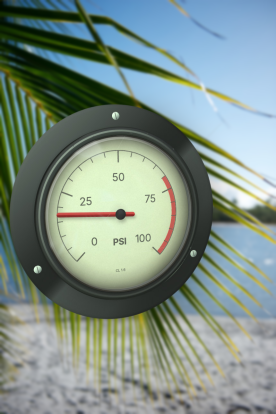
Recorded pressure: 17.5 psi
